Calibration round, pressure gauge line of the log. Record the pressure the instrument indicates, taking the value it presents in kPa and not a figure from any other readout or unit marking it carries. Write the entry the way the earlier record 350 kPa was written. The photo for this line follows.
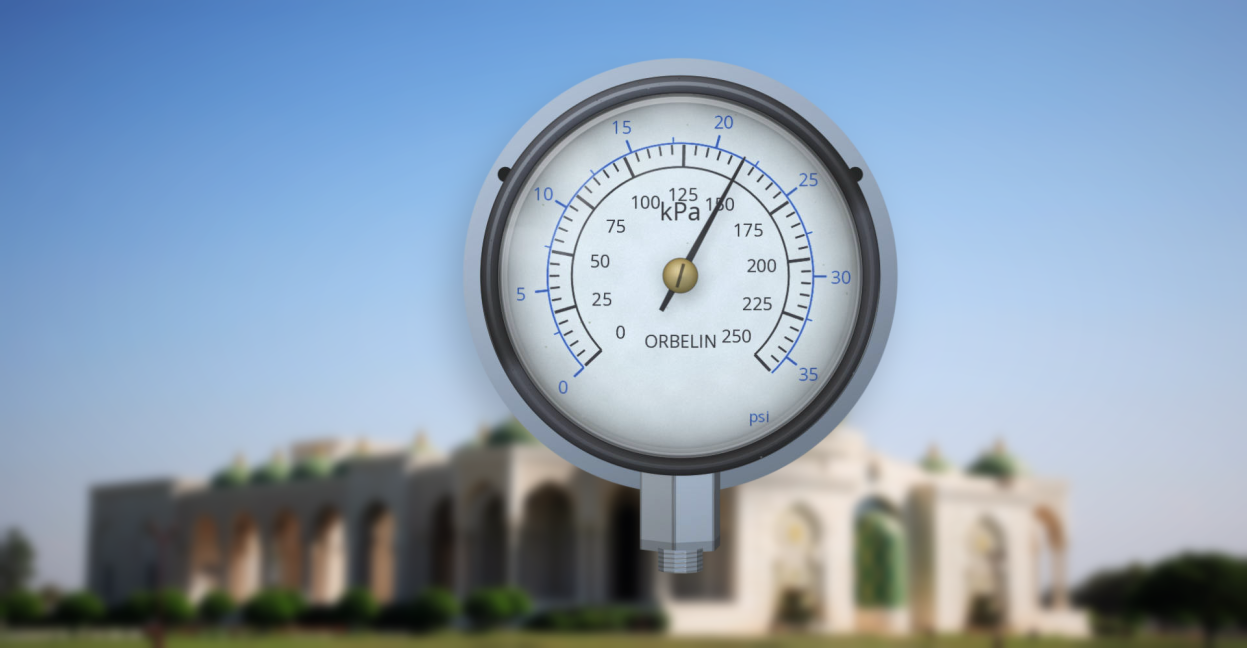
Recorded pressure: 150 kPa
